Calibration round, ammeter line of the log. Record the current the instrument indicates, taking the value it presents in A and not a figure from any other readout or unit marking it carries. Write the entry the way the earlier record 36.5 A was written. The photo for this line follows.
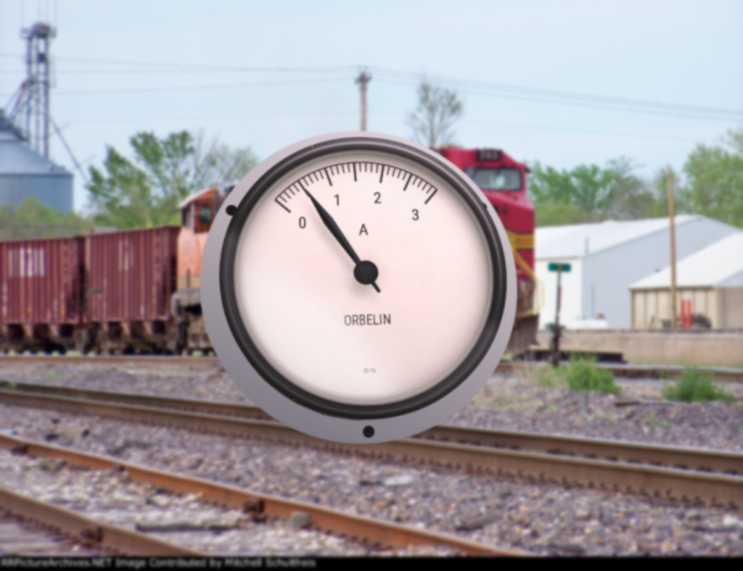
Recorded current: 0.5 A
